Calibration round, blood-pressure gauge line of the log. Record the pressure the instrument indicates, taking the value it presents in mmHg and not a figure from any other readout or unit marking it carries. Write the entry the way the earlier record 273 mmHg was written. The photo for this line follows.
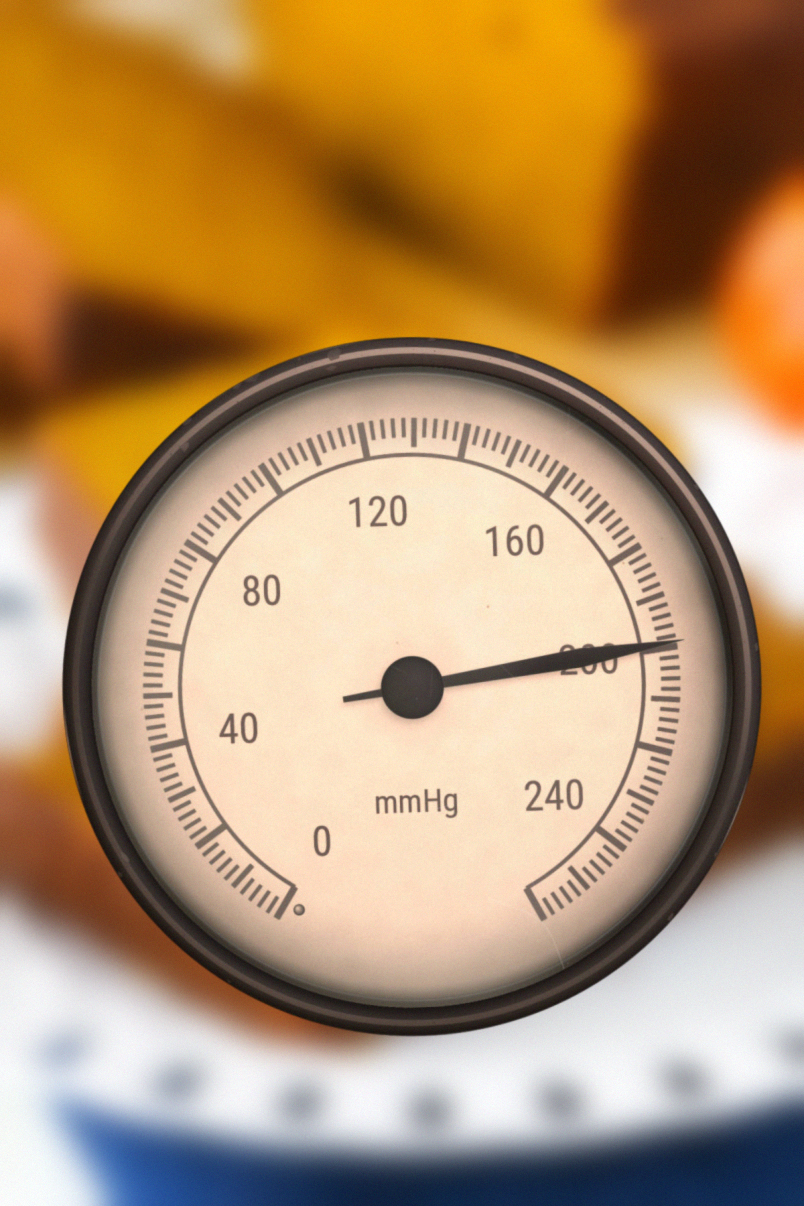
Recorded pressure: 199 mmHg
